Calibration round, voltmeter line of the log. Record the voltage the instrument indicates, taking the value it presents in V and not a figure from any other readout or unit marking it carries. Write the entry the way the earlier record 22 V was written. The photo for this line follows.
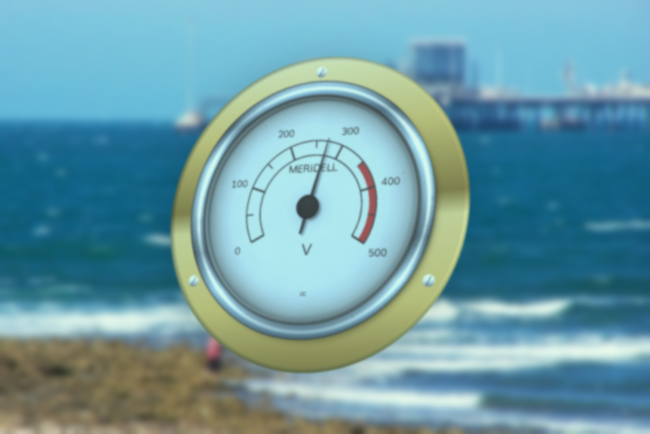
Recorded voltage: 275 V
